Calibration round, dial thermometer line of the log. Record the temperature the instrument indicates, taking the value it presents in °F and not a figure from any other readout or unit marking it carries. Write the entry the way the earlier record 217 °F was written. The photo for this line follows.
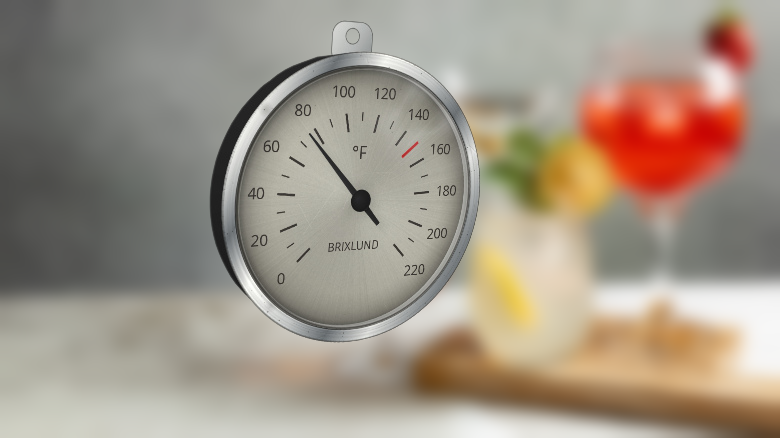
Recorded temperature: 75 °F
